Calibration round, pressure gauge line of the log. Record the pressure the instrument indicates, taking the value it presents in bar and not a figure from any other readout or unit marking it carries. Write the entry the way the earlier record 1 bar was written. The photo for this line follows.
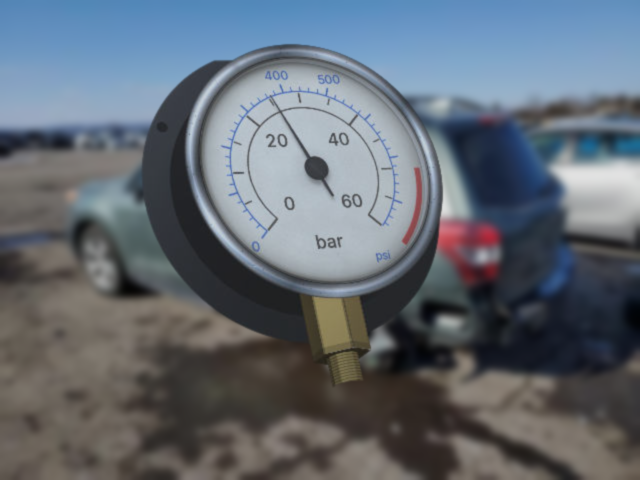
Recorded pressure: 25 bar
